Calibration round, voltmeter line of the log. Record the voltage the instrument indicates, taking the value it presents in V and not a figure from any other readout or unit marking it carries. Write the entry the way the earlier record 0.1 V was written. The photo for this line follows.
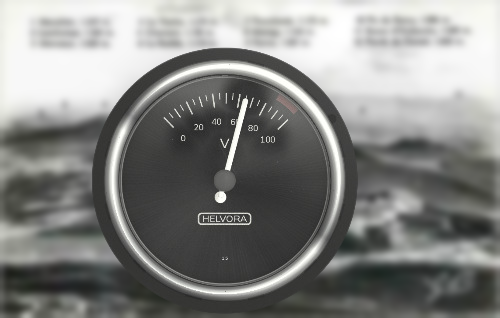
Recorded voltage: 65 V
